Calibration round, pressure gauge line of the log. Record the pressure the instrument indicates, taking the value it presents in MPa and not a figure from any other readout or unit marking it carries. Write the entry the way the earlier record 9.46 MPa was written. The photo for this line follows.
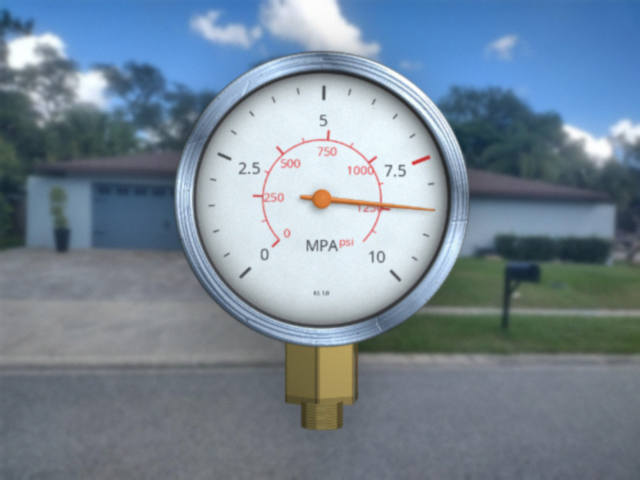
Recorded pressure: 8.5 MPa
